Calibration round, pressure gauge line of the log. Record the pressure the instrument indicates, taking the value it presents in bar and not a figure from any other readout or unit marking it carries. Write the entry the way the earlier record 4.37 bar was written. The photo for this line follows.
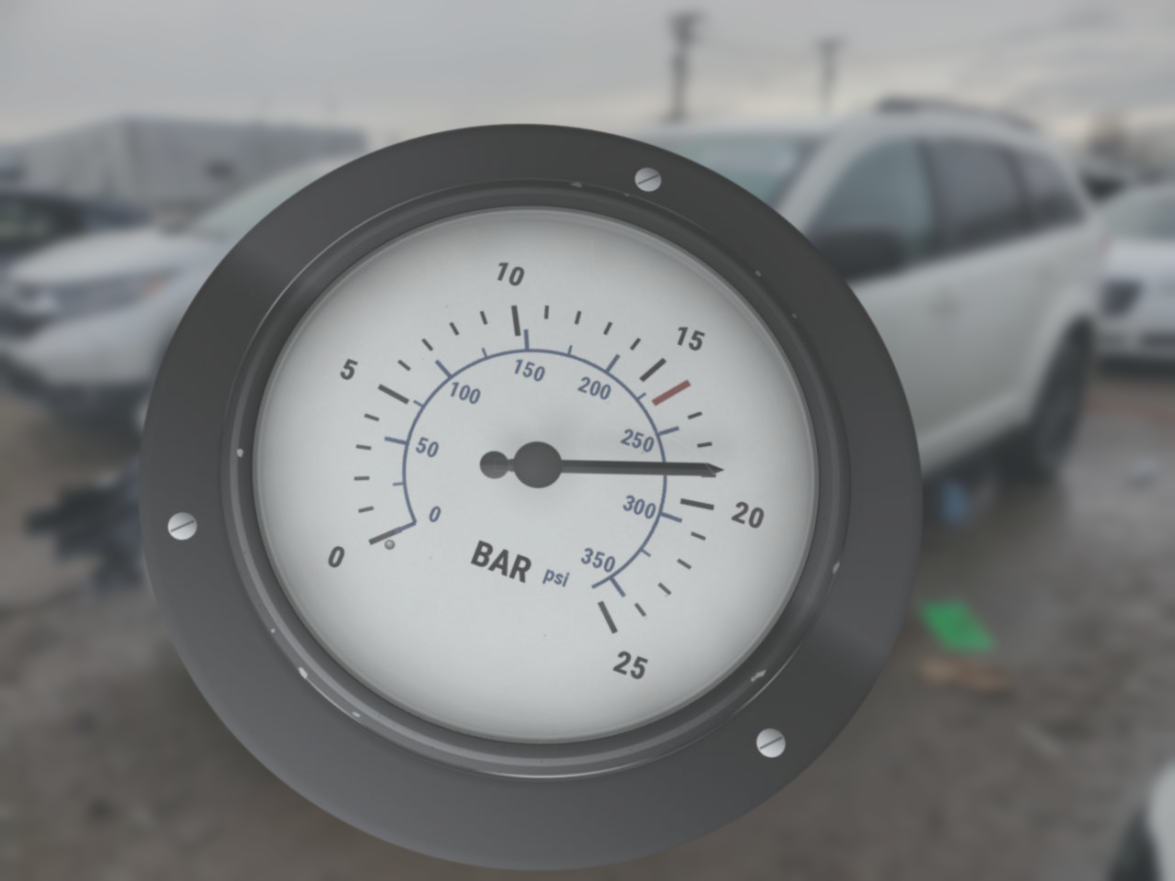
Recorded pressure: 19 bar
